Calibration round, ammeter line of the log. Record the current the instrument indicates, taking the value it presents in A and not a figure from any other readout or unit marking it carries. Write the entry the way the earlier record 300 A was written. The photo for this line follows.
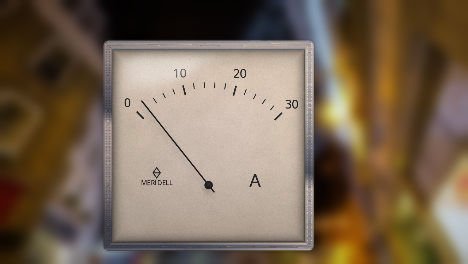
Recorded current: 2 A
